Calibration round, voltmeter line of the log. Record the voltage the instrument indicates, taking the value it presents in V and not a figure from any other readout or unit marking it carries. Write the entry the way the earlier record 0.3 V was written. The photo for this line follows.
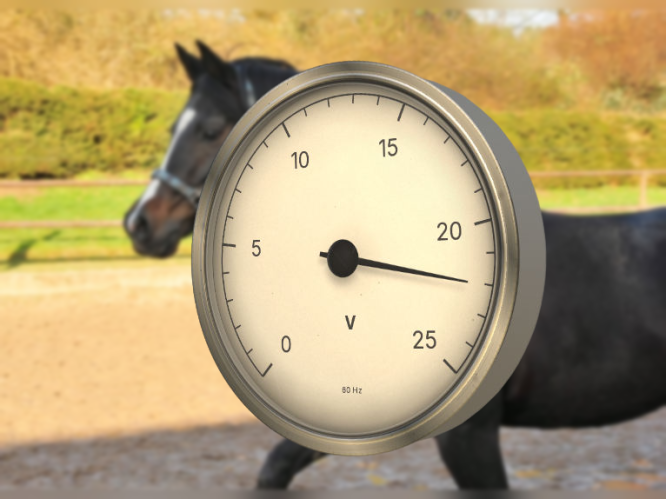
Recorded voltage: 22 V
